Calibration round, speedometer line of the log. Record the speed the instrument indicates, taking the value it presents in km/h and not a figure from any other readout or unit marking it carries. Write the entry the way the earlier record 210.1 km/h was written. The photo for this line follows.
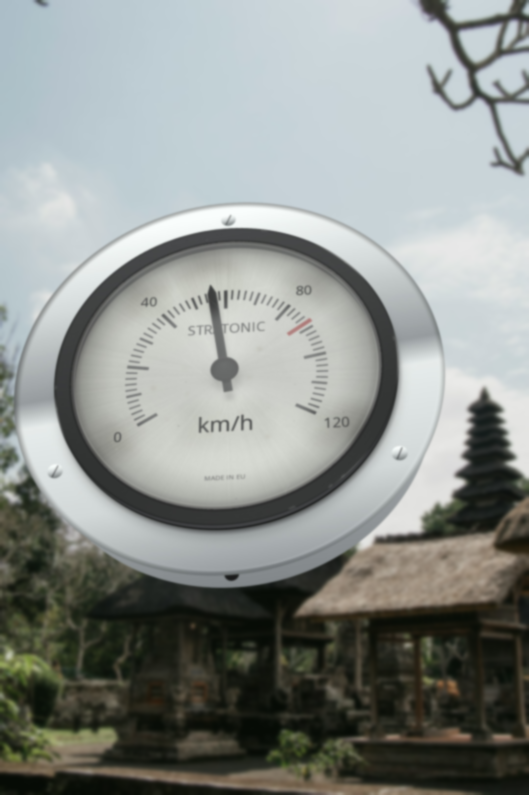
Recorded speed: 56 km/h
